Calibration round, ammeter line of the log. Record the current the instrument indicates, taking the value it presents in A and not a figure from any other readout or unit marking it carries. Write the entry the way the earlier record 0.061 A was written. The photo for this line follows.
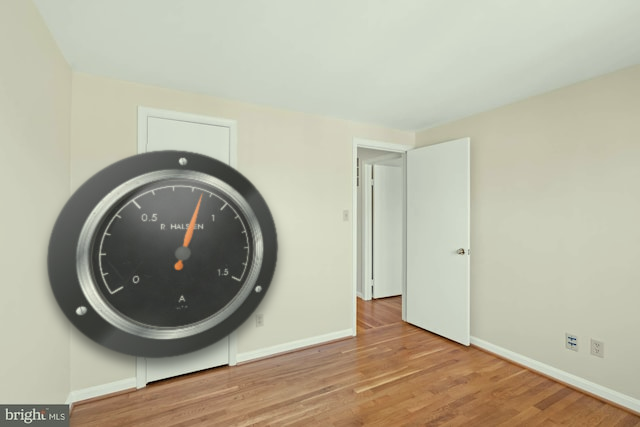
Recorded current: 0.85 A
